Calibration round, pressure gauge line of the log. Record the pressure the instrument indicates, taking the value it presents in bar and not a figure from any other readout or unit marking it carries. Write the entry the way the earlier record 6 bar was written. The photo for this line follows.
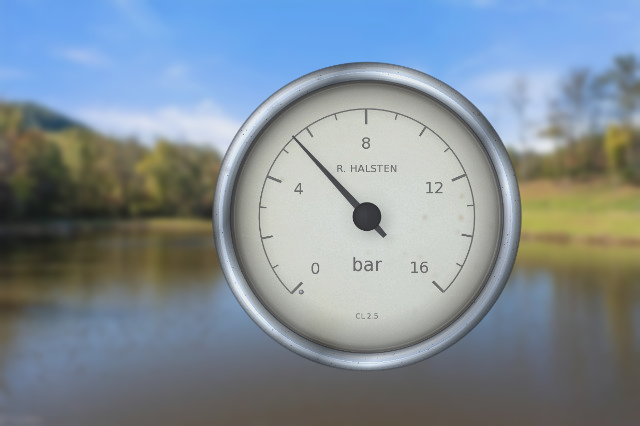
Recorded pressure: 5.5 bar
